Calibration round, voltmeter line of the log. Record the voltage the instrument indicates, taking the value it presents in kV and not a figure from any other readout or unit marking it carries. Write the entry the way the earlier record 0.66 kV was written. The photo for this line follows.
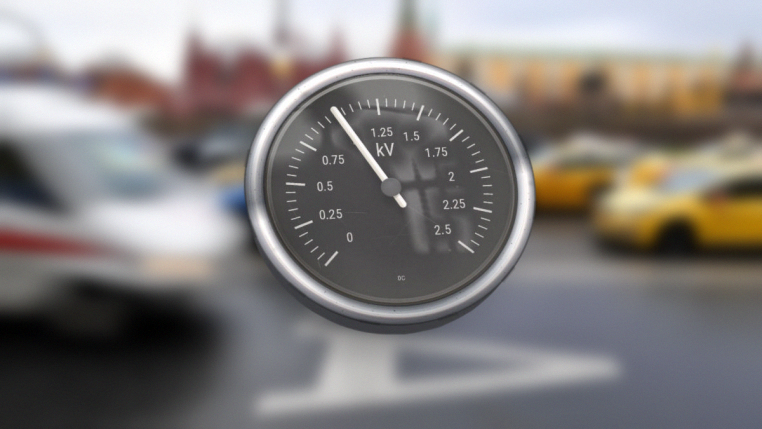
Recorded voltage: 1 kV
